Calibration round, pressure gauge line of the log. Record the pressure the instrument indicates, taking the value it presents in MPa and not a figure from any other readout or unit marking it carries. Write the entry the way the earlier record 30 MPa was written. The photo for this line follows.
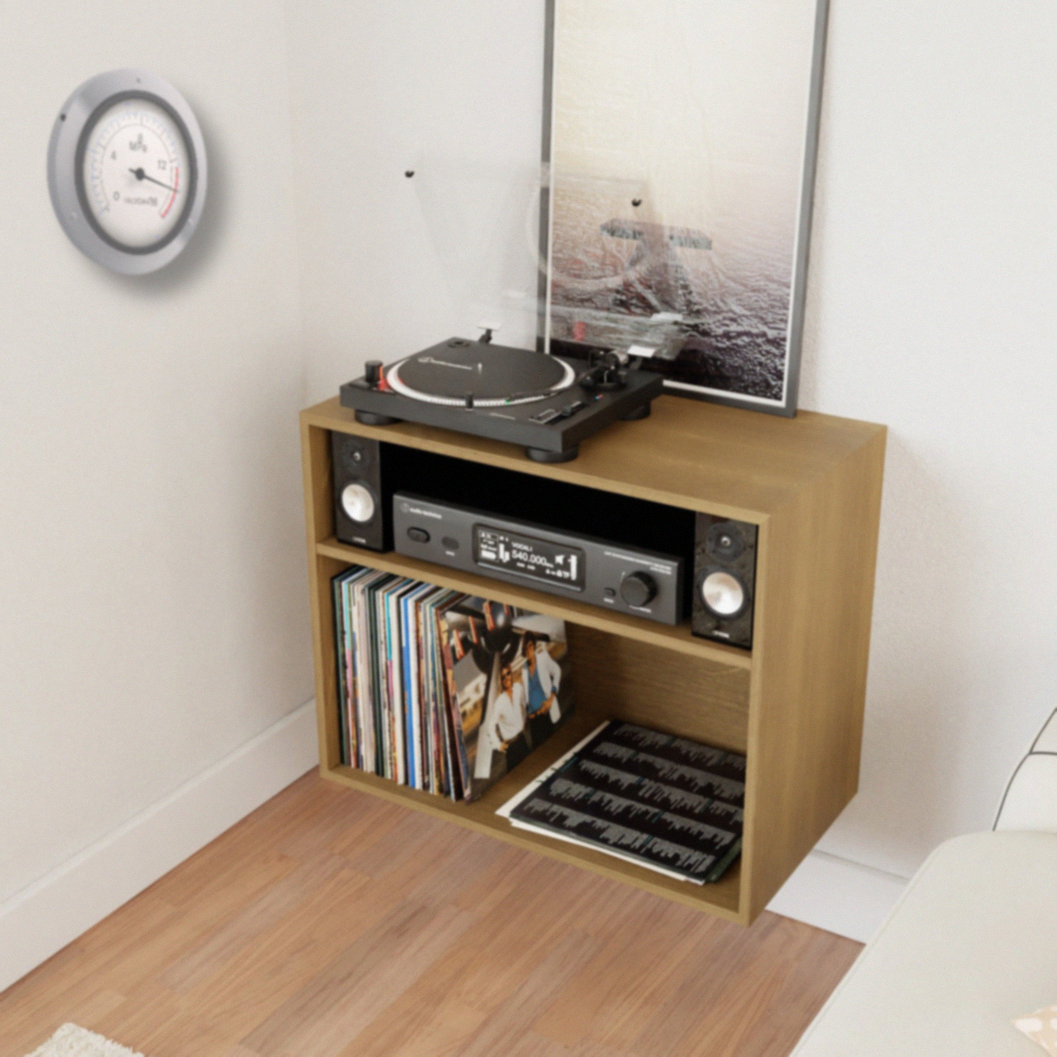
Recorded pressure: 14 MPa
